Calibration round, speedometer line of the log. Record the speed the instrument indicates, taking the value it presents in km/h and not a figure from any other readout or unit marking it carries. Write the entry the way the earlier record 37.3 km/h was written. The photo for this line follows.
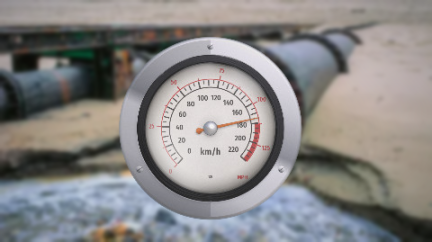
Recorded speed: 175 km/h
